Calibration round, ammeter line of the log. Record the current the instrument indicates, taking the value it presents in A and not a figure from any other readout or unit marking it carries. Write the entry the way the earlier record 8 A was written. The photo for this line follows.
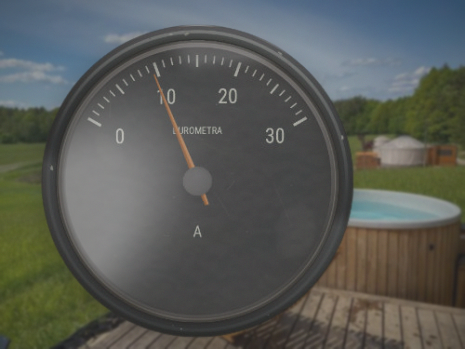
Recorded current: 9.5 A
